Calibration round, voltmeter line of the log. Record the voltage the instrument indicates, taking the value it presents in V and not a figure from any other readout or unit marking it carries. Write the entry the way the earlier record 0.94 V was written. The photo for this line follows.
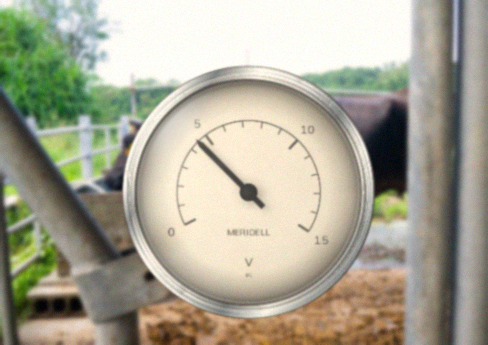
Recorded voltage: 4.5 V
